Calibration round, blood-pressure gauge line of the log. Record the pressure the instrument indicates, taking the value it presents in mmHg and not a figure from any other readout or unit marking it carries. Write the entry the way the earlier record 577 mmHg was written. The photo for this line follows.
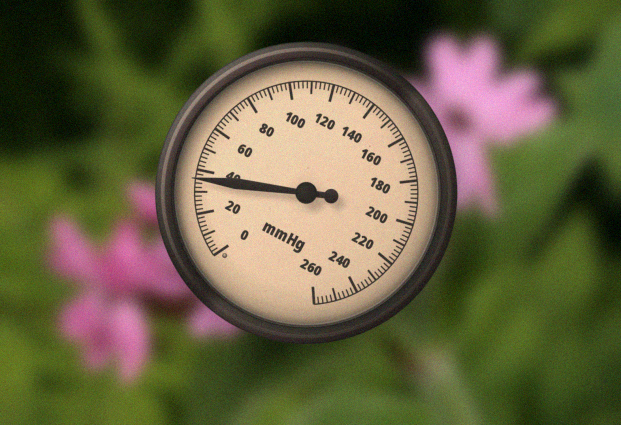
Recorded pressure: 36 mmHg
